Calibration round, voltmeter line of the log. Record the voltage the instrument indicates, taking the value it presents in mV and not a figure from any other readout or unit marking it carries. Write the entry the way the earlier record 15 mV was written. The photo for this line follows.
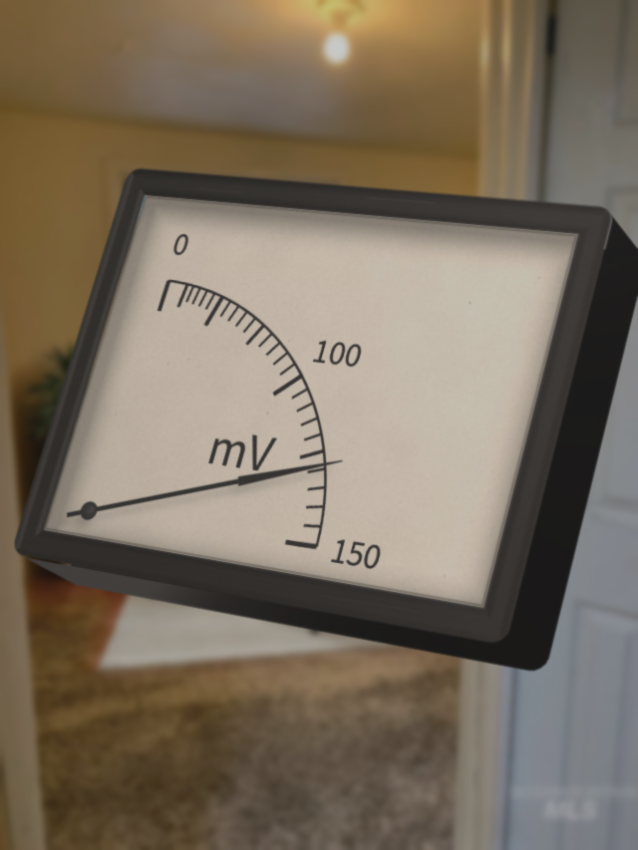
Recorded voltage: 130 mV
